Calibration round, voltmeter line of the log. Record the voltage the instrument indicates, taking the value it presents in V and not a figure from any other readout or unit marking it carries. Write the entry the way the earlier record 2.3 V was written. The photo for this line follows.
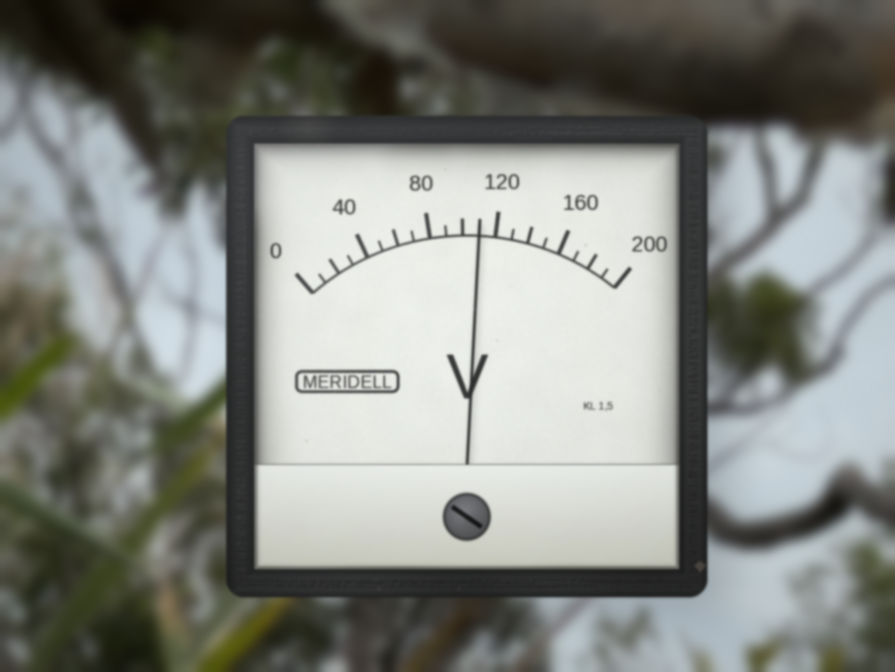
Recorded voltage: 110 V
